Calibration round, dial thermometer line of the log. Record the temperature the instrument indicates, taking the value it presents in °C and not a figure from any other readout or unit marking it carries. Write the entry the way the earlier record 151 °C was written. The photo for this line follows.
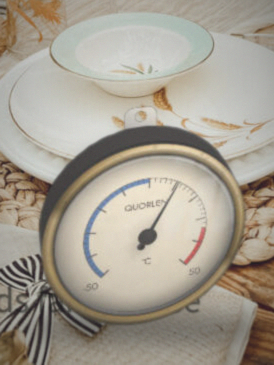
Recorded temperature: 10 °C
